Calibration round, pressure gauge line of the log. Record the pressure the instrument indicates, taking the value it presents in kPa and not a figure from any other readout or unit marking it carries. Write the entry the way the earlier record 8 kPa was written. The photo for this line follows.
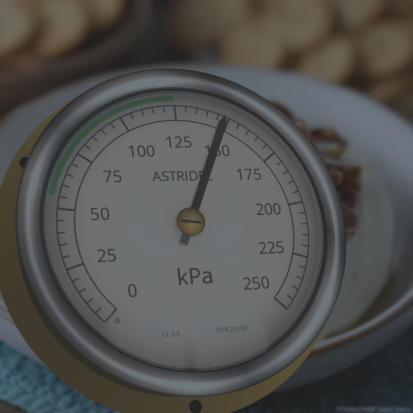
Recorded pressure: 147.5 kPa
